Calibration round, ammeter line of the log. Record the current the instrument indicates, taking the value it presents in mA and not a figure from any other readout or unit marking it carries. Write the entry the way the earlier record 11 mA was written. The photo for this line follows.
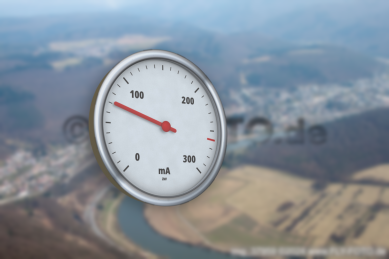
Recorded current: 70 mA
